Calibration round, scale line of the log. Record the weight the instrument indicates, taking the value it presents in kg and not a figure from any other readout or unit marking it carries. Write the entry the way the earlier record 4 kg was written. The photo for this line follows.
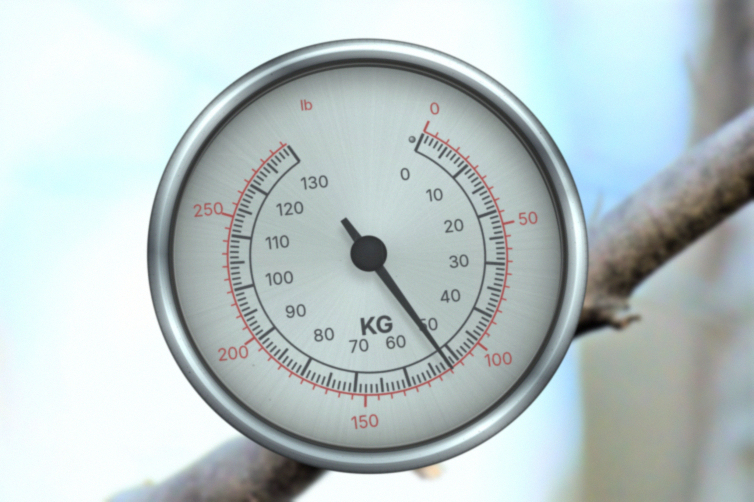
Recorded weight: 52 kg
